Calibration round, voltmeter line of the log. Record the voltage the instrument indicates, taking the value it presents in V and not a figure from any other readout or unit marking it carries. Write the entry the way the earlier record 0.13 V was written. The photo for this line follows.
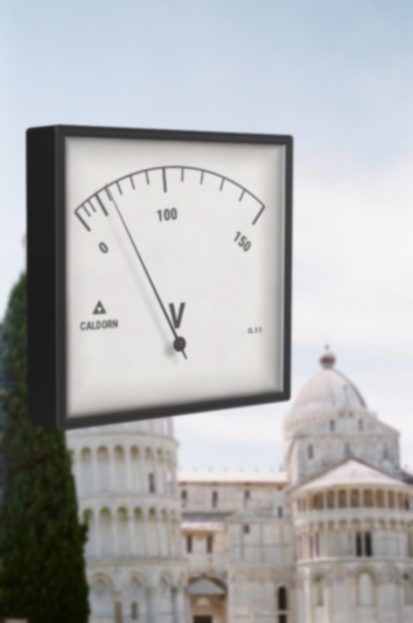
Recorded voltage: 60 V
